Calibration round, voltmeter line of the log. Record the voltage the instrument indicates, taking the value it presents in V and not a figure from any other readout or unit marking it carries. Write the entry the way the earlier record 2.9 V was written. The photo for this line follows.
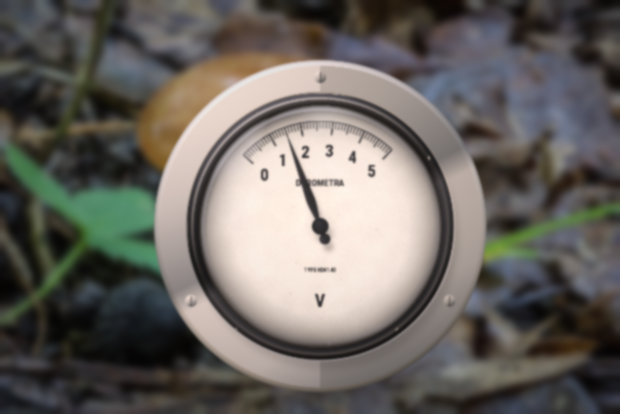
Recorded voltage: 1.5 V
